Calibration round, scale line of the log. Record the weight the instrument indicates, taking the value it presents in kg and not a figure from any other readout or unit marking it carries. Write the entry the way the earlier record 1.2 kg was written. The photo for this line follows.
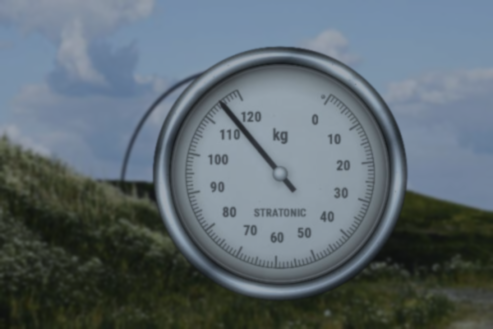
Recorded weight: 115 kg
